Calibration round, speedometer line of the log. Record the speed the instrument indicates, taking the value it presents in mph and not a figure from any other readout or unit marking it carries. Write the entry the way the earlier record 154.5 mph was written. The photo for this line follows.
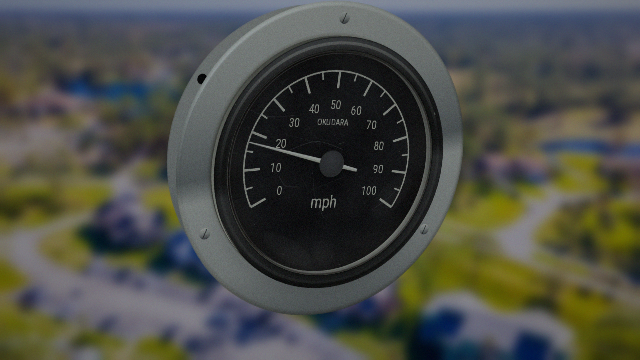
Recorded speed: 17.5 mph
